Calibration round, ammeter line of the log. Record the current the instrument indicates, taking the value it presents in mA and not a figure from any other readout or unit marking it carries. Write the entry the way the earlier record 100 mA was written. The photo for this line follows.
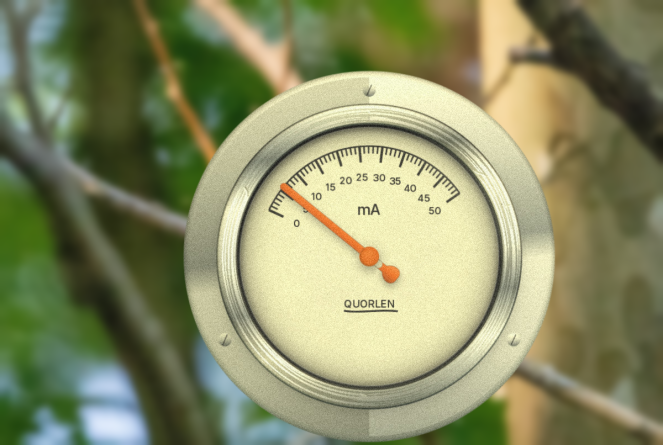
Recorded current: 6 mA
